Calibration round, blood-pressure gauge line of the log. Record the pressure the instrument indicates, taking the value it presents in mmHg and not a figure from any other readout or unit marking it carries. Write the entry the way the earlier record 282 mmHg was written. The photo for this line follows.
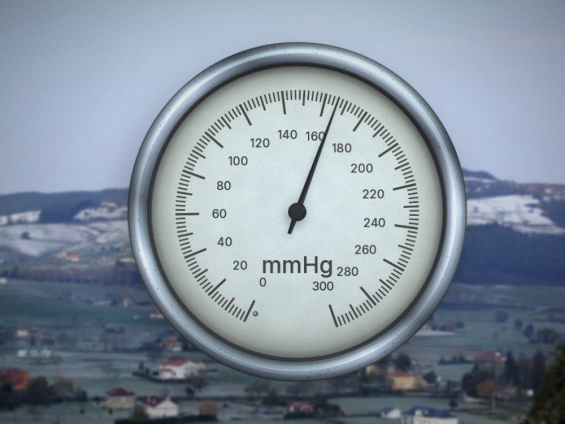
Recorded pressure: 166 mmHg
